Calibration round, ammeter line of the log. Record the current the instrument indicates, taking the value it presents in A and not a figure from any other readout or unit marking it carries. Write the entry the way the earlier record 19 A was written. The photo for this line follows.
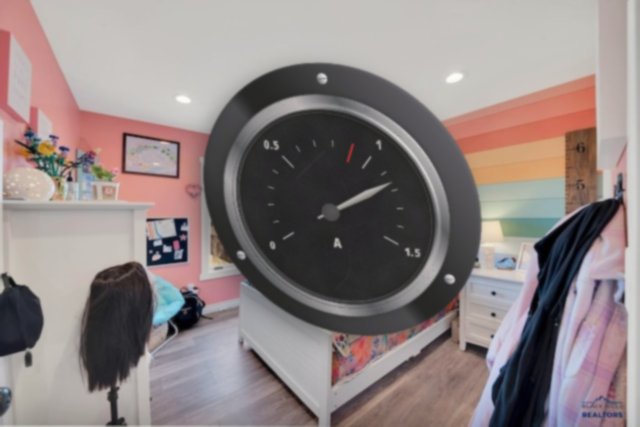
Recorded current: 1.15 A
